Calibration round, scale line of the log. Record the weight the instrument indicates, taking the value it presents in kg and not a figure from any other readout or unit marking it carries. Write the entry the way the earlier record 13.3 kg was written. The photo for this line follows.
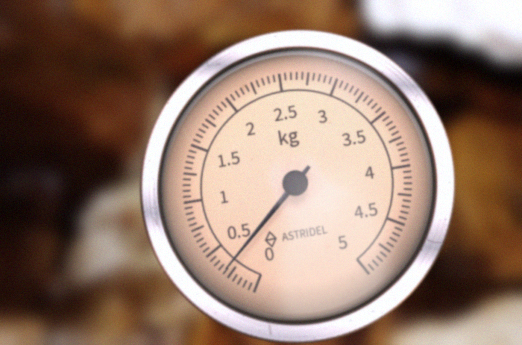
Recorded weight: 0.3 kg
